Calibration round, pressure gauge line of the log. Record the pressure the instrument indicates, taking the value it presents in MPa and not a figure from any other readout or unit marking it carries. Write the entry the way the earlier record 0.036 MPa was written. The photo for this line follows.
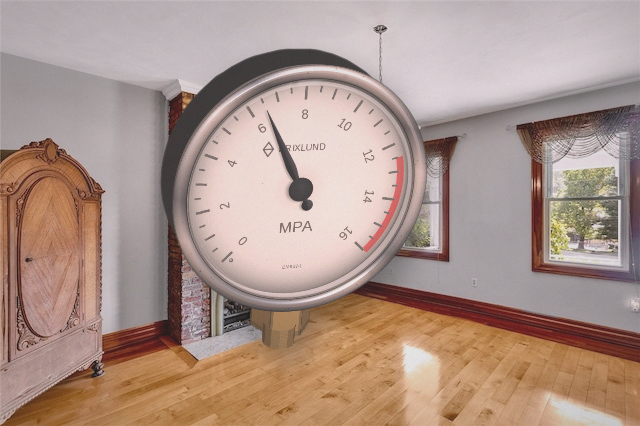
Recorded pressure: 6.5 MPa
